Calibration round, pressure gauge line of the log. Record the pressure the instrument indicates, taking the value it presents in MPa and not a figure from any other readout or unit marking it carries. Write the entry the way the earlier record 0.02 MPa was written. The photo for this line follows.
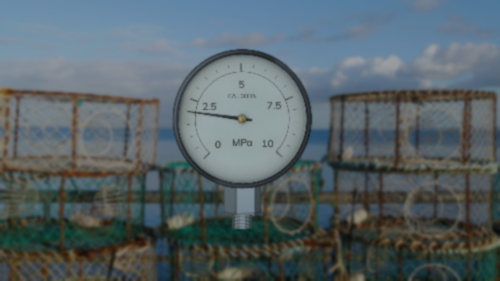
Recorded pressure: 2 MPa
